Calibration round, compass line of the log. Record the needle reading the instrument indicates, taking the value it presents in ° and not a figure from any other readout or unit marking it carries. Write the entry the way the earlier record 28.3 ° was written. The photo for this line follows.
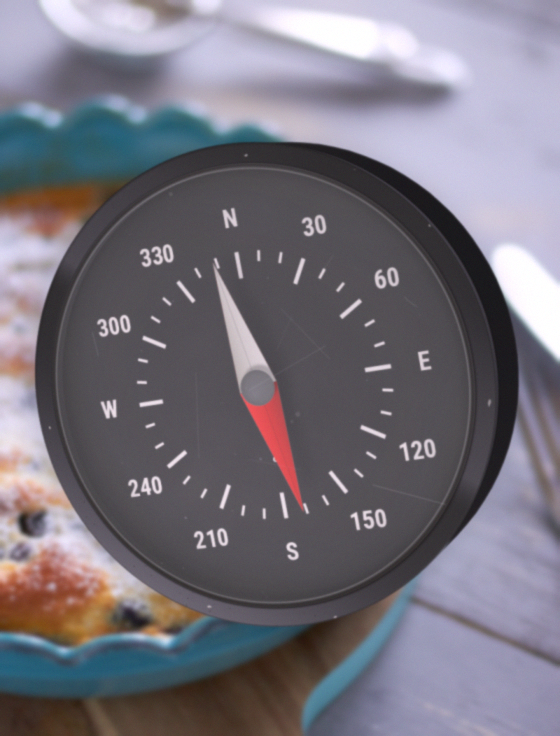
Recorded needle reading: 170 °
